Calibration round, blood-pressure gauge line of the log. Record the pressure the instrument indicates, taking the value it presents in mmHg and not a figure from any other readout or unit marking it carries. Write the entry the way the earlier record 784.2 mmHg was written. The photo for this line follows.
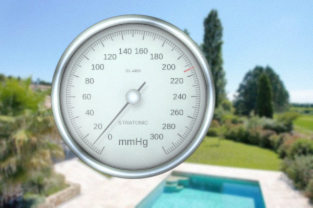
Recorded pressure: 10 mmHg
